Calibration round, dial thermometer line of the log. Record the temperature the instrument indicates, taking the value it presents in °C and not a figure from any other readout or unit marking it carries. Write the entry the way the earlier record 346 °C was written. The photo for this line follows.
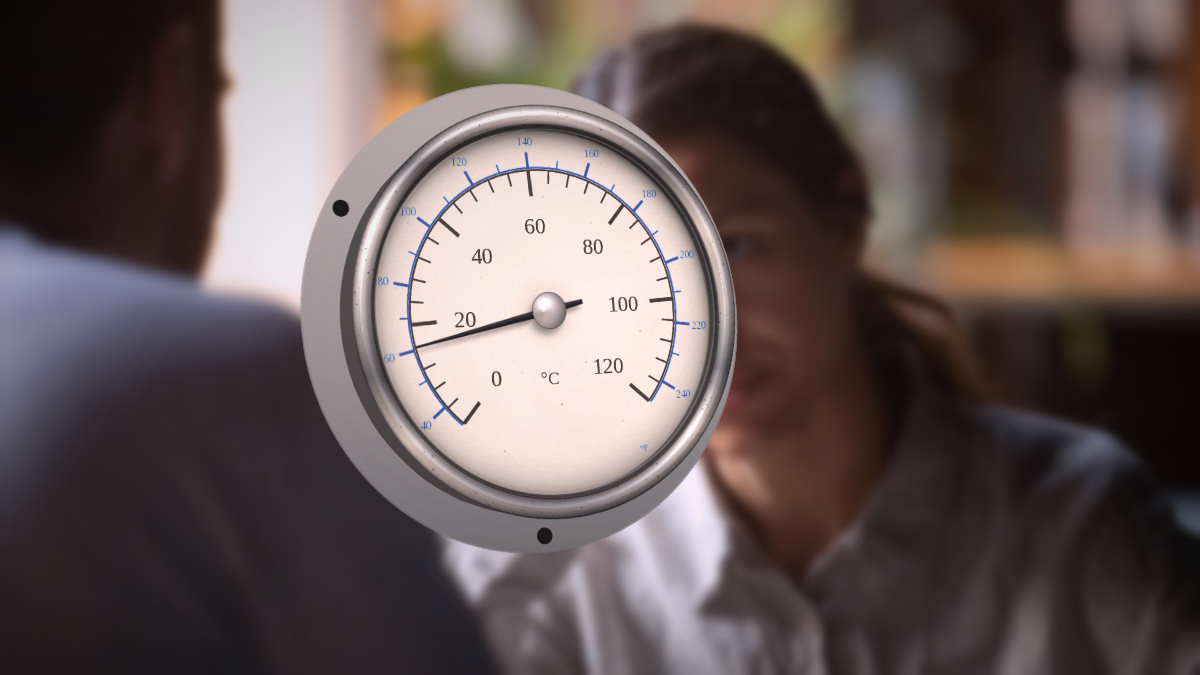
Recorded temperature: 16 °C
